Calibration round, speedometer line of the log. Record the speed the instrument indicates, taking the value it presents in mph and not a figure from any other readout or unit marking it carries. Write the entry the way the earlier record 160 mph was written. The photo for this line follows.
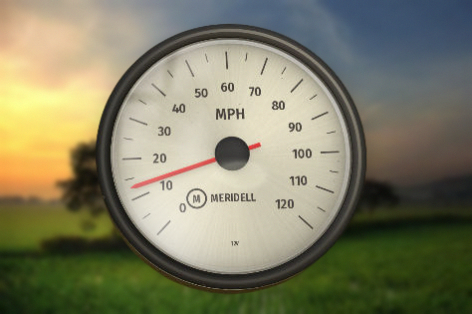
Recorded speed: 12.5 mph
